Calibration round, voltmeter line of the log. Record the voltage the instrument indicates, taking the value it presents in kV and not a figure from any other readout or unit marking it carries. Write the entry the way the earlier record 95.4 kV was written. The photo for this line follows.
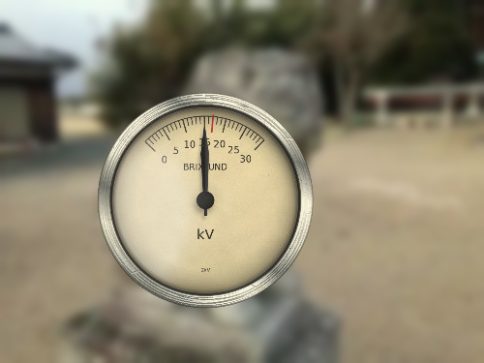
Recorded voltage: 15 kV
